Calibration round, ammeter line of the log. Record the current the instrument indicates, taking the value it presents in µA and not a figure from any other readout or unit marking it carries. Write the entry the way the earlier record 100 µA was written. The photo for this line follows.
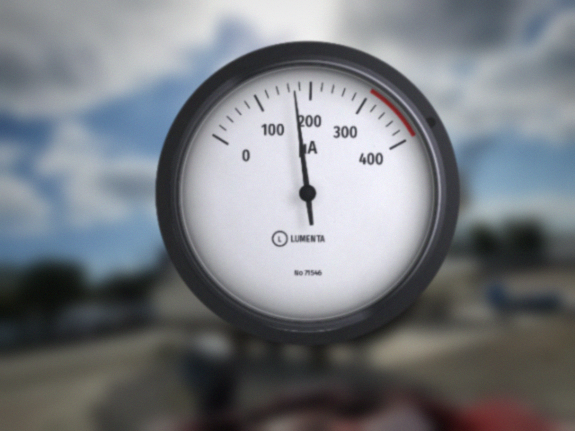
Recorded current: 170 µA
